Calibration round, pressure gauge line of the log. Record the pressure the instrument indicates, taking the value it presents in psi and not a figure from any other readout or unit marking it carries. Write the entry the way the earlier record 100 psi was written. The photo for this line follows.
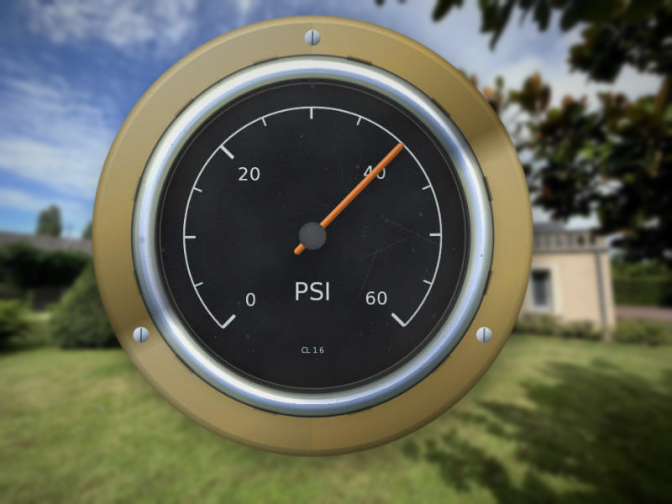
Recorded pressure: 40 psi
